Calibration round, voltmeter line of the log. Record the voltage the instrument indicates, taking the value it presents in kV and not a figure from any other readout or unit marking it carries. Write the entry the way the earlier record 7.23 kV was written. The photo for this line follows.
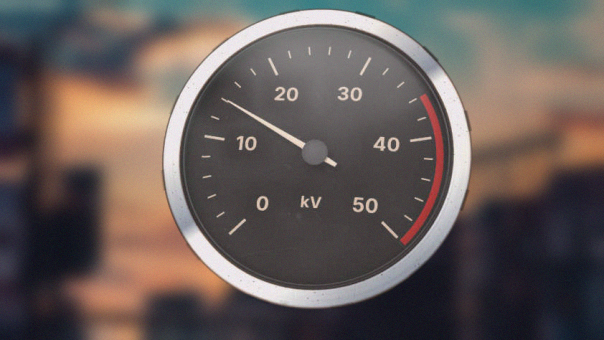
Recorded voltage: 14 kV
